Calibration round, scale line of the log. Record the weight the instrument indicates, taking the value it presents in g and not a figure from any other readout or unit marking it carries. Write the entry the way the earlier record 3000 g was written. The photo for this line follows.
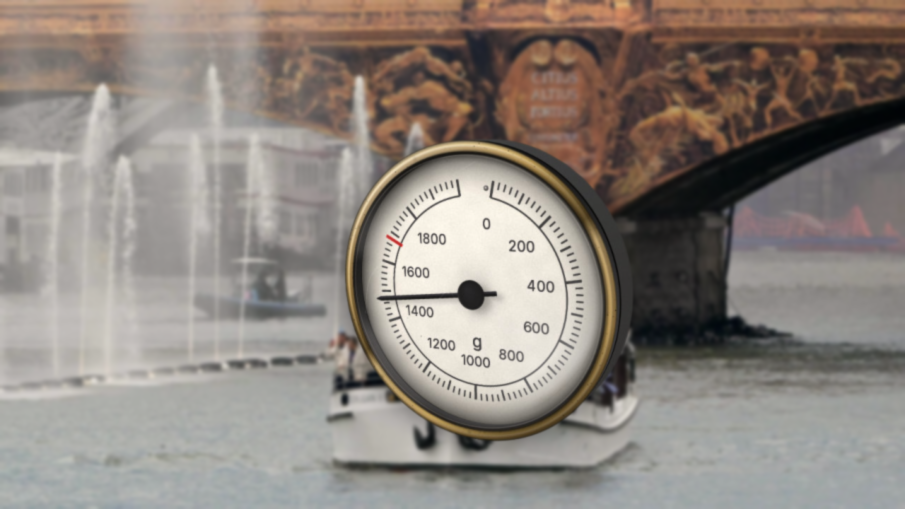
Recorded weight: 1480 g
